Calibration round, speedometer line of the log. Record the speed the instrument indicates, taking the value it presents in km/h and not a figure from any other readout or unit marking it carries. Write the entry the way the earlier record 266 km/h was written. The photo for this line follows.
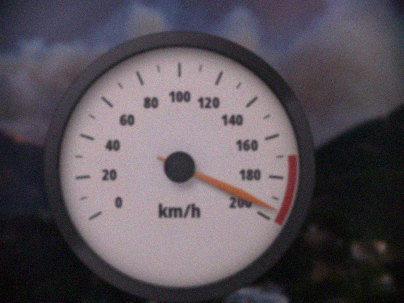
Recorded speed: 195 km/h
